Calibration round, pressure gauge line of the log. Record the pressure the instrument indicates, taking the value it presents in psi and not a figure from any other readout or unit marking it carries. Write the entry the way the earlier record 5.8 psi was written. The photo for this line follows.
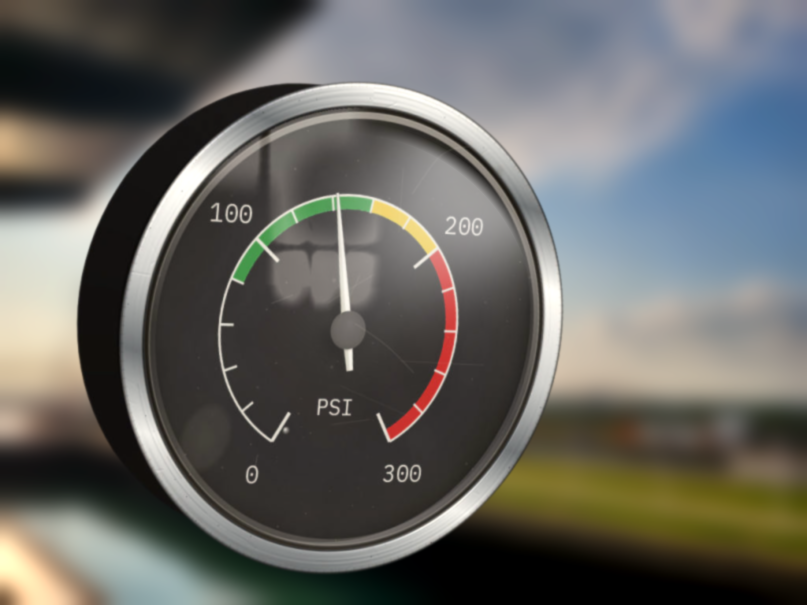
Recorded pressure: 140 psi
